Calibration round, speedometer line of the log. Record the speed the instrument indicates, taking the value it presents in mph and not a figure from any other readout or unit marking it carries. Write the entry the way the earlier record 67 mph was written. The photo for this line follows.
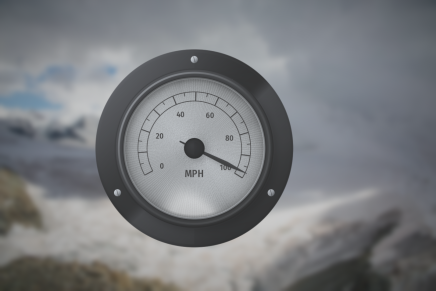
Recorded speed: 97.5 mph
